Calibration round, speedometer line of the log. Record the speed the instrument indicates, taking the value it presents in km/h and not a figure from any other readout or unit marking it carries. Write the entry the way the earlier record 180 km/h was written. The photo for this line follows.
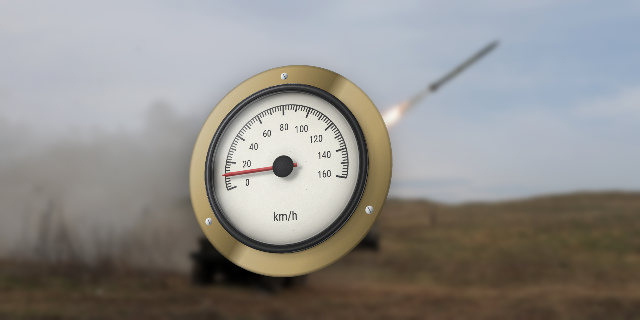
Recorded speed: 10 km/h
